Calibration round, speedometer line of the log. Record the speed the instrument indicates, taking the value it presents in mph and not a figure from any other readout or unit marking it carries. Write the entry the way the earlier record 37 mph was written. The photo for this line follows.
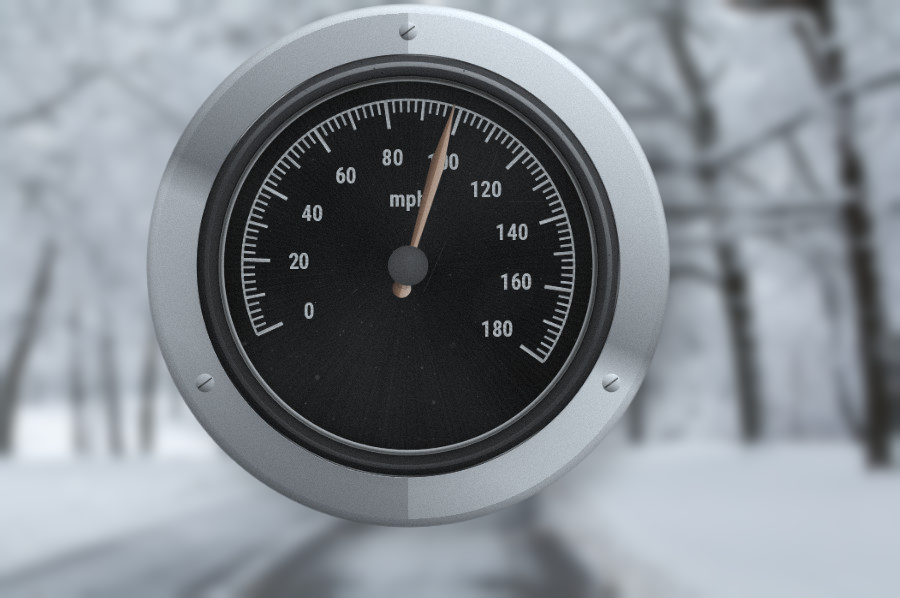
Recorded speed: 98 mph
